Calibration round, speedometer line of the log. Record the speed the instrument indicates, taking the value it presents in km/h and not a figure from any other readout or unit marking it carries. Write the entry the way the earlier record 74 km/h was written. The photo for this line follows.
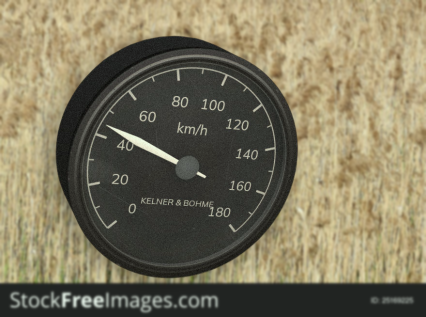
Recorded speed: 45 km/h
